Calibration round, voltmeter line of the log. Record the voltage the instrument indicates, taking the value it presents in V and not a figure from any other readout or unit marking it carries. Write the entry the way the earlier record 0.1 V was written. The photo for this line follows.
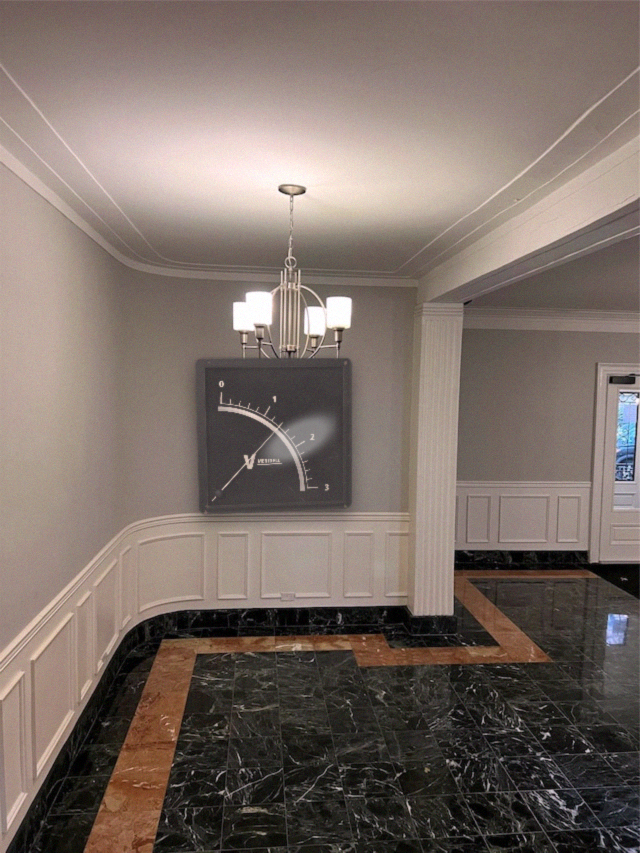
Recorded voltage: 1.4 V
